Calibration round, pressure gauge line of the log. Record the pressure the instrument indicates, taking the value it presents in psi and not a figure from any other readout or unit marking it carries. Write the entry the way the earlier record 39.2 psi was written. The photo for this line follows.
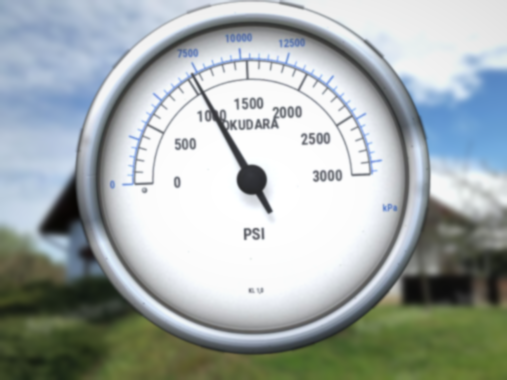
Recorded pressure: 1050 psi
